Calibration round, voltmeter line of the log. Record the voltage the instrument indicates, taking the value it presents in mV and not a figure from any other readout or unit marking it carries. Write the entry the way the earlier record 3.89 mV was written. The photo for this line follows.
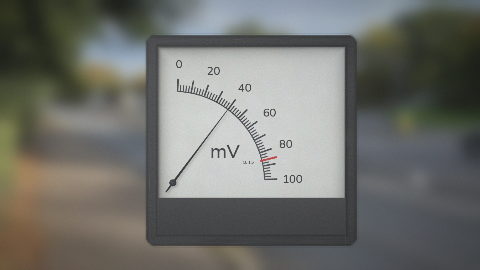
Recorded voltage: 40 mV
